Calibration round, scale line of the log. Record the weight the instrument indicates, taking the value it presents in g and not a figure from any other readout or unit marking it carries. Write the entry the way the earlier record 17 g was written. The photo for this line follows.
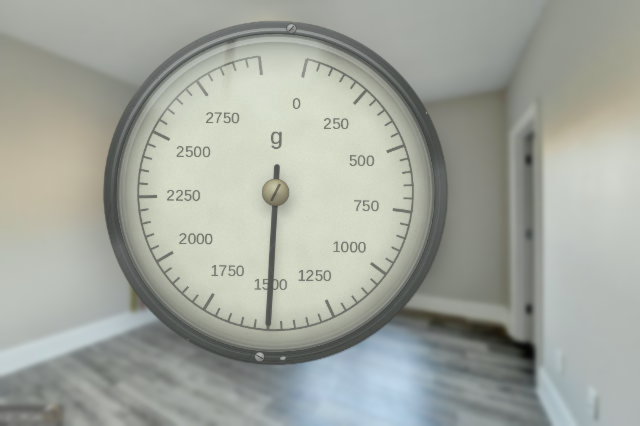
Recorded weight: 1500 g
